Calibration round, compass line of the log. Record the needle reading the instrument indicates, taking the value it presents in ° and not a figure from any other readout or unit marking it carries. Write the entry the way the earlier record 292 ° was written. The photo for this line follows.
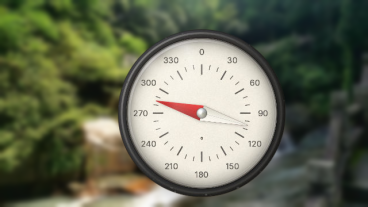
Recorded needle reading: 285 °
